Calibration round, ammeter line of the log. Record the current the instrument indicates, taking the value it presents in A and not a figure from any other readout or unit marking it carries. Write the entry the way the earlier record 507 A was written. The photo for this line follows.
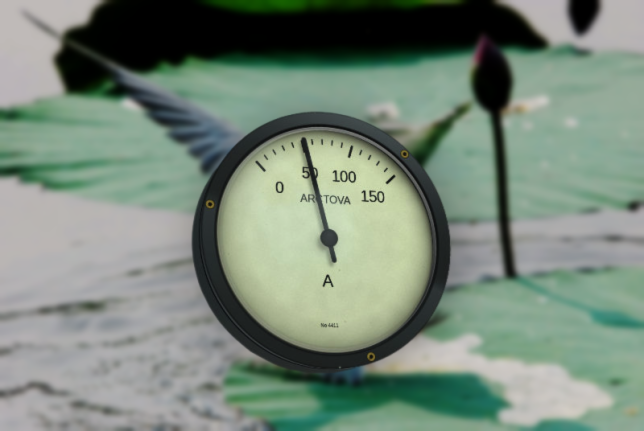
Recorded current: 50 A
